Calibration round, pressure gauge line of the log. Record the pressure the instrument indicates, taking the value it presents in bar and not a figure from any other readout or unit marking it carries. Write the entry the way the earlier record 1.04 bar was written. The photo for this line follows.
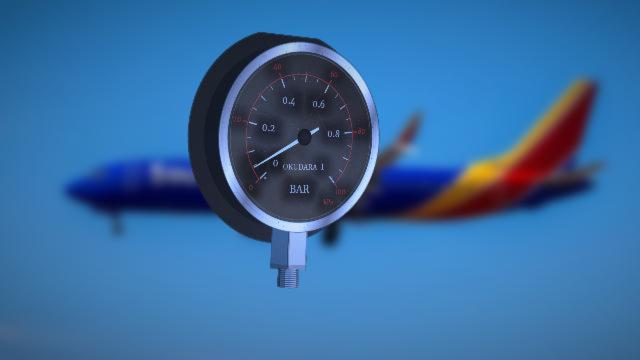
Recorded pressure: 0.05 bar
